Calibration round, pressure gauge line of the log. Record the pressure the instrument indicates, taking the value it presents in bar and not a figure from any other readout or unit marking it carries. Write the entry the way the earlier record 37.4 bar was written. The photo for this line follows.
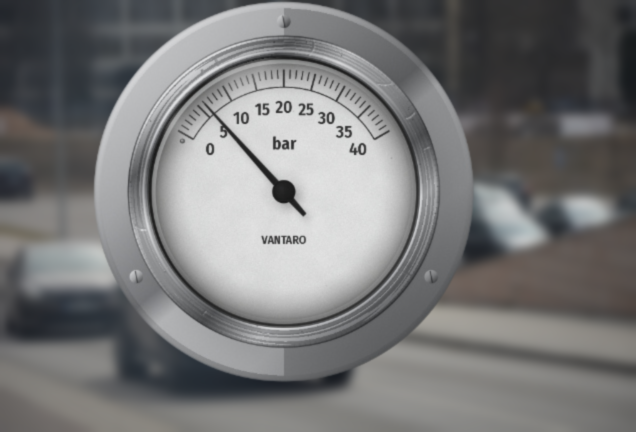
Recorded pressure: 6 bar
